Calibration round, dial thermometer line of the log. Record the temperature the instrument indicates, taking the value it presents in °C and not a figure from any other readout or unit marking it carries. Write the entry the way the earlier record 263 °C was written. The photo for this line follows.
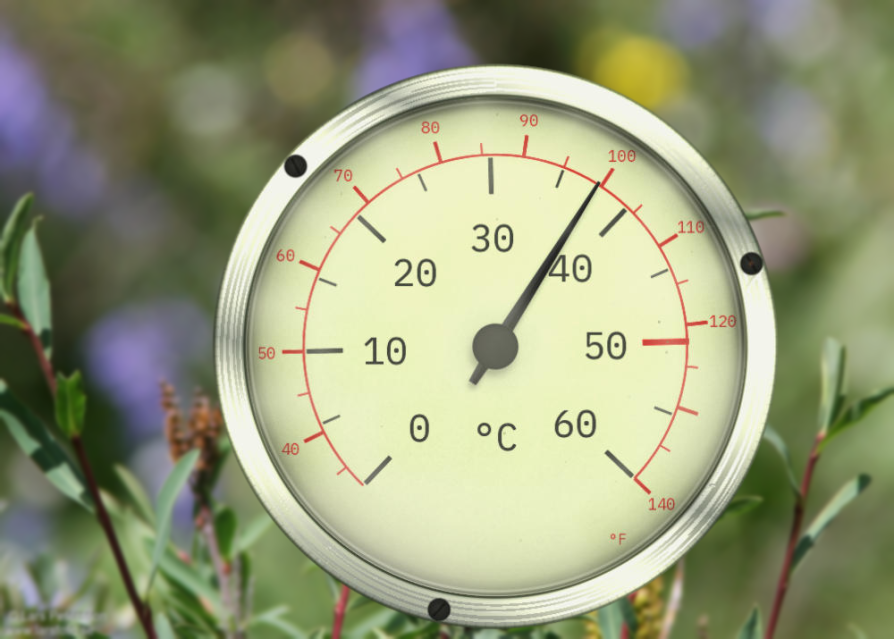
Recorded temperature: 37.5 °C
